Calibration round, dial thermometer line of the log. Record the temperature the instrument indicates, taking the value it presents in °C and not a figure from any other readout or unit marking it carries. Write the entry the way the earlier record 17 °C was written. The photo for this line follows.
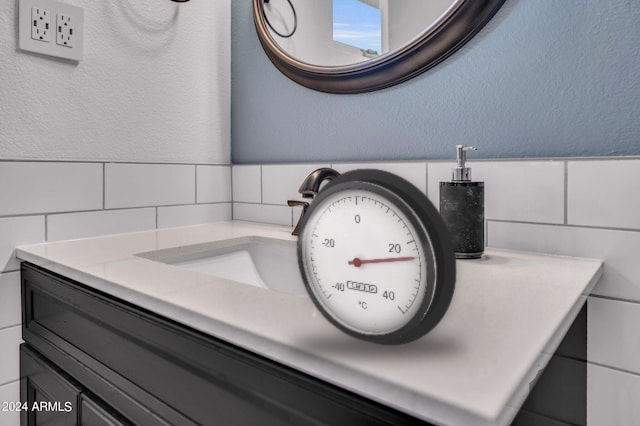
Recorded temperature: 24 °C
